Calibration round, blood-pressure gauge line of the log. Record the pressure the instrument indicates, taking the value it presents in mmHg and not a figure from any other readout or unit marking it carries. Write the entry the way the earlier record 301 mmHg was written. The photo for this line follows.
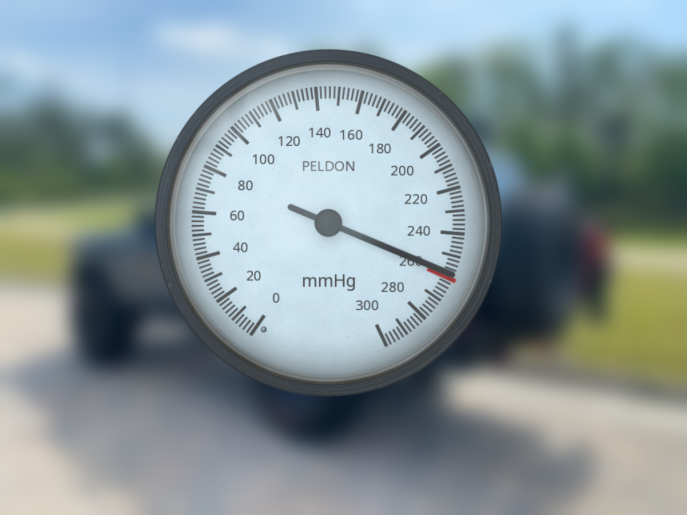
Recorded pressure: 258 mmHg
